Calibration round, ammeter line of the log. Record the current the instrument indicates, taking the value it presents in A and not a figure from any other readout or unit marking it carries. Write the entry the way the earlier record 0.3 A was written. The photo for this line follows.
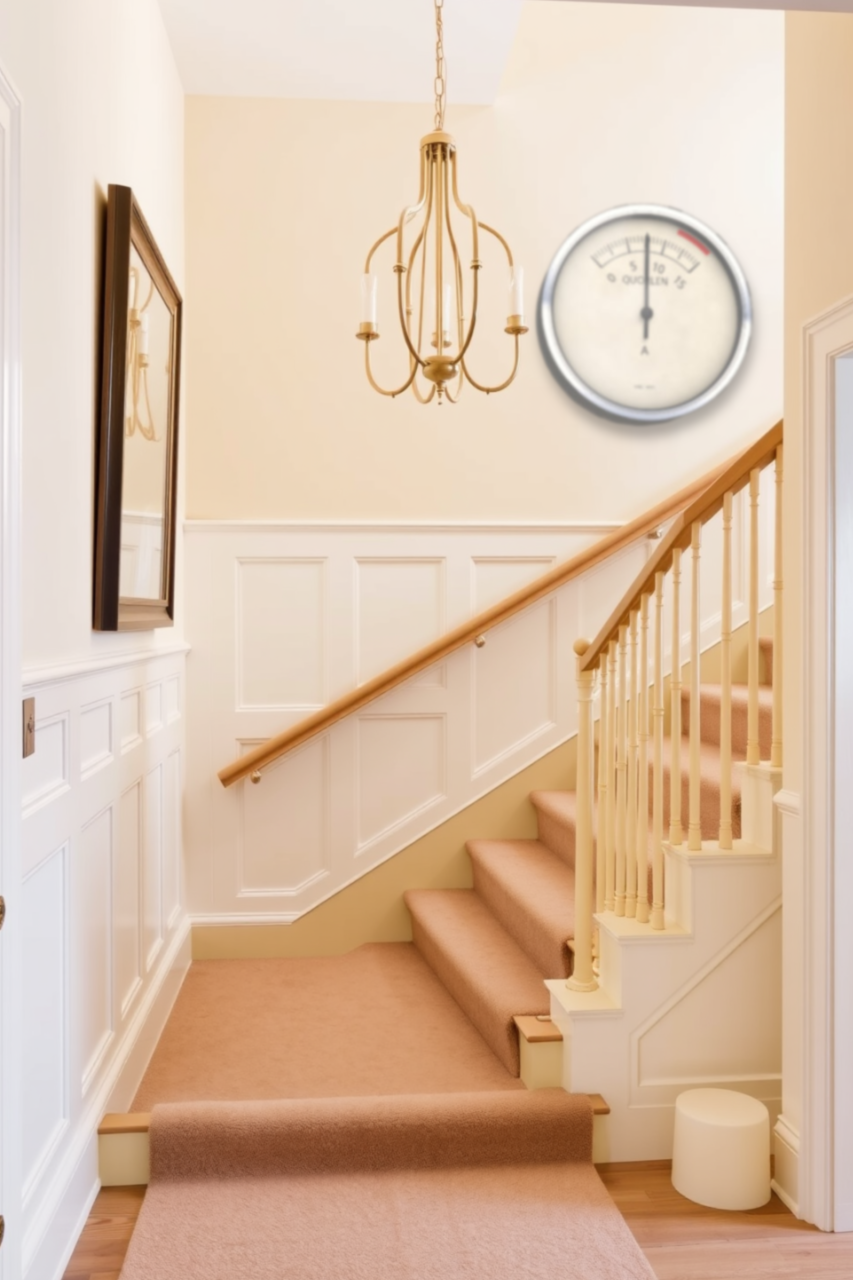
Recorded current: 7.5 A
